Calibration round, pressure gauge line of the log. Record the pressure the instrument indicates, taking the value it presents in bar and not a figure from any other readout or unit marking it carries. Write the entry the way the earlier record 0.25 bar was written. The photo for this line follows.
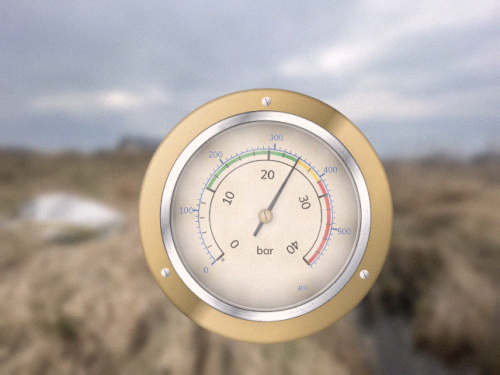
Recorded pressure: 24 bar
